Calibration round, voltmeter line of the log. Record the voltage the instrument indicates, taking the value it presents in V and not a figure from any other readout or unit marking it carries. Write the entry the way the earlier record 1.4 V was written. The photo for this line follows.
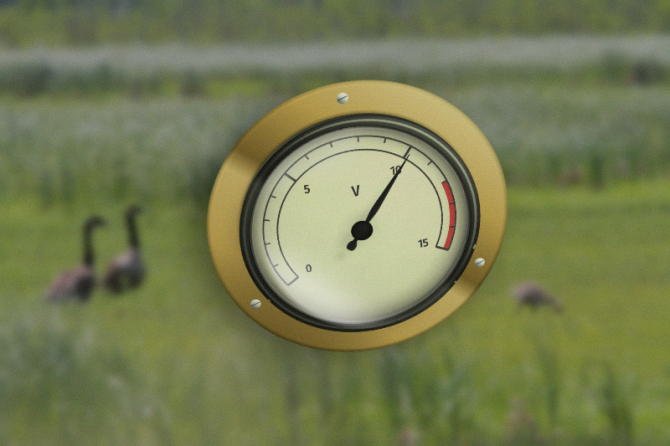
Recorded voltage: 10 V
